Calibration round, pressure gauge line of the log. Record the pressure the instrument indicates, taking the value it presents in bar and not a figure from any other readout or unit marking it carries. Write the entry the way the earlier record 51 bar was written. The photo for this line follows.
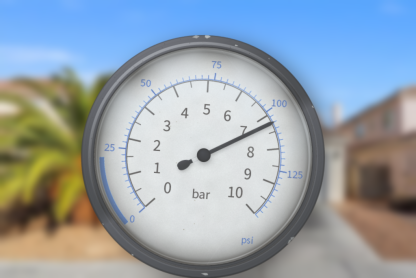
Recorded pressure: 7.25 bar
